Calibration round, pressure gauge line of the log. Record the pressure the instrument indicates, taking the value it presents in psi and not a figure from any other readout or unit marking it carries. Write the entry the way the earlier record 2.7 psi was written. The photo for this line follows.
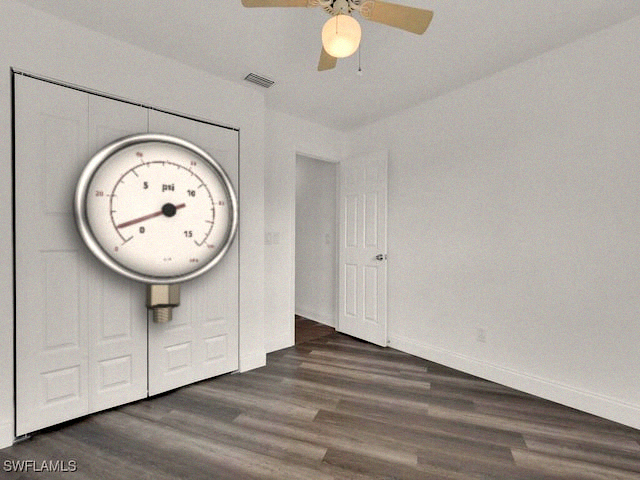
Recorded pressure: 1 psi
